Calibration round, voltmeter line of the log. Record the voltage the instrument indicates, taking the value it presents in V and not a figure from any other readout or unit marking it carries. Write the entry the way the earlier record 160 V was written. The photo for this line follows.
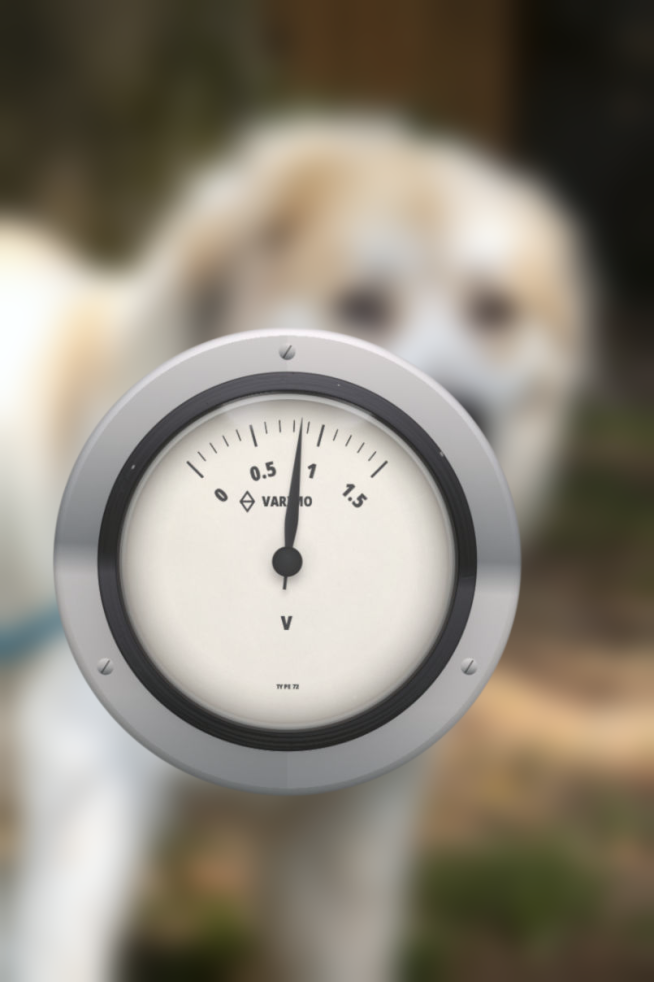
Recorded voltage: 0.85 V
